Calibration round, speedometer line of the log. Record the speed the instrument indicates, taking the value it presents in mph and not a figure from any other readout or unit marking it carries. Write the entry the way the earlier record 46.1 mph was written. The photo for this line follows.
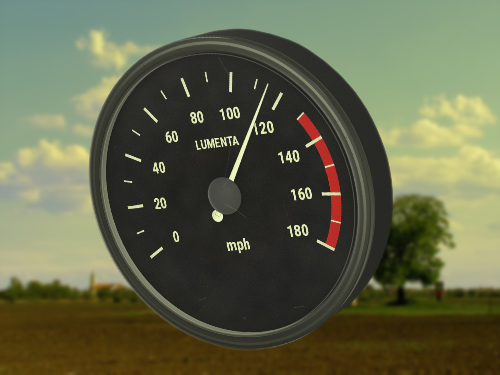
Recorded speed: 115 mph
